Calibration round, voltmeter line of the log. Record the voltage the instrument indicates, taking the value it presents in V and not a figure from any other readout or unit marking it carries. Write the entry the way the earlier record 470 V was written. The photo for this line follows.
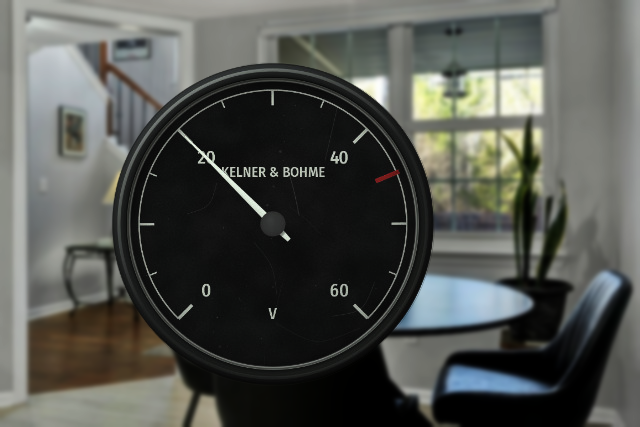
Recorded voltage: 20 V
